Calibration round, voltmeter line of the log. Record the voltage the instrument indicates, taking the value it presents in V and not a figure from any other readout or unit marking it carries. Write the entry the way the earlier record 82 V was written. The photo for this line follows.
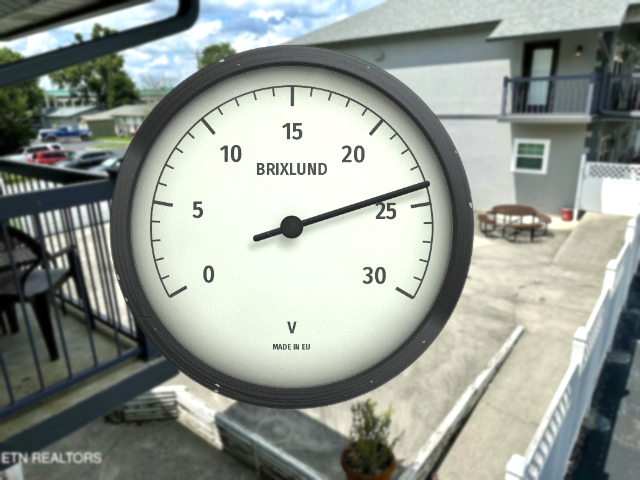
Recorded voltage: 24 V
